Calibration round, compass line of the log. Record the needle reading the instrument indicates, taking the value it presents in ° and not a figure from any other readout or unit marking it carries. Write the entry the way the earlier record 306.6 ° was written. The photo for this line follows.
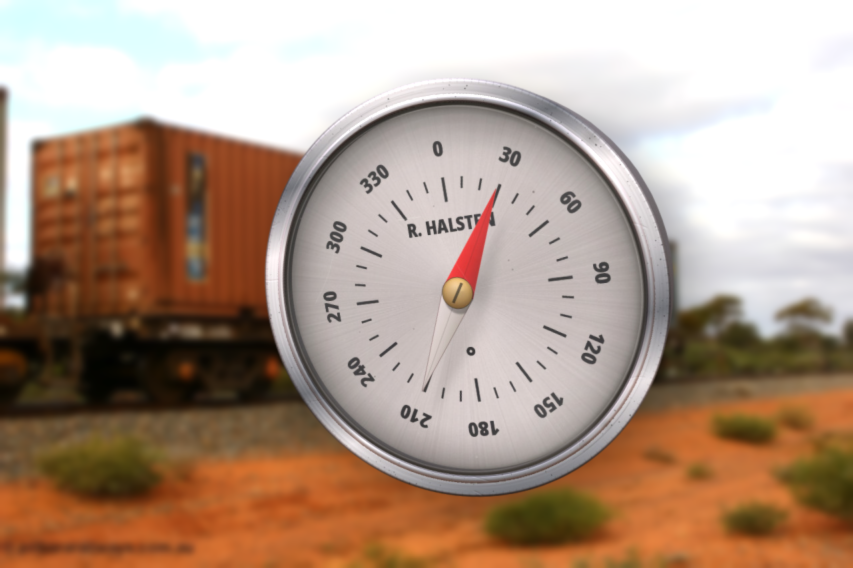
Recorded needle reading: 30 °
